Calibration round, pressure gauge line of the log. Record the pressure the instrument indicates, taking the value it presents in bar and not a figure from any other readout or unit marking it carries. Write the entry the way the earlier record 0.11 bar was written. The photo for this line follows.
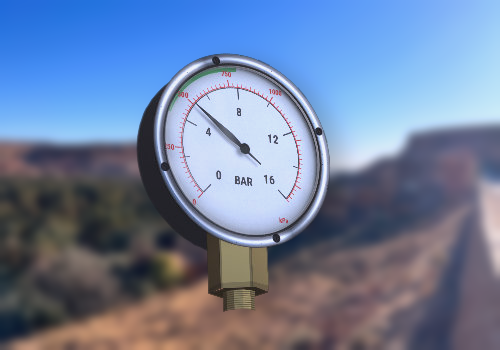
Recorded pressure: 5 bar
